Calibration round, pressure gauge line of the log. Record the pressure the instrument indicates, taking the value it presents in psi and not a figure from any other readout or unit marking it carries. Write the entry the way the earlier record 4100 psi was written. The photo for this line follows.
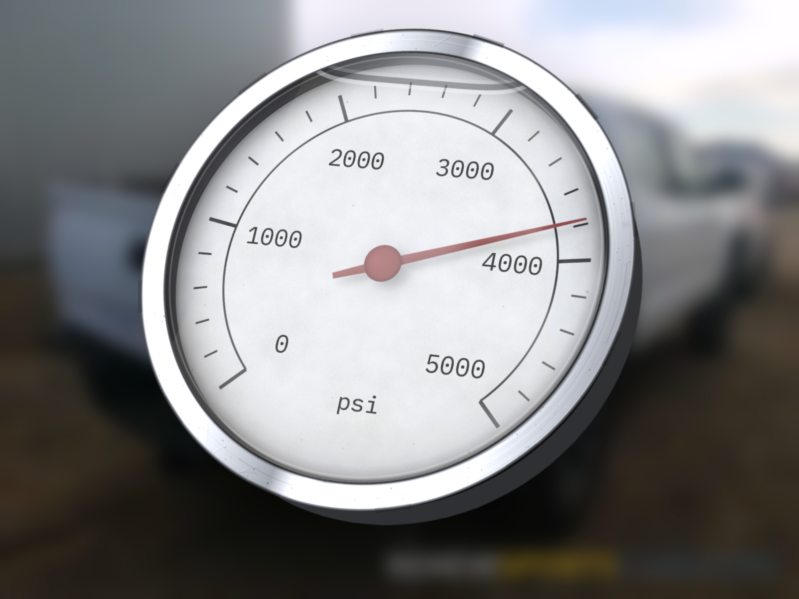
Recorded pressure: 3800 psi
